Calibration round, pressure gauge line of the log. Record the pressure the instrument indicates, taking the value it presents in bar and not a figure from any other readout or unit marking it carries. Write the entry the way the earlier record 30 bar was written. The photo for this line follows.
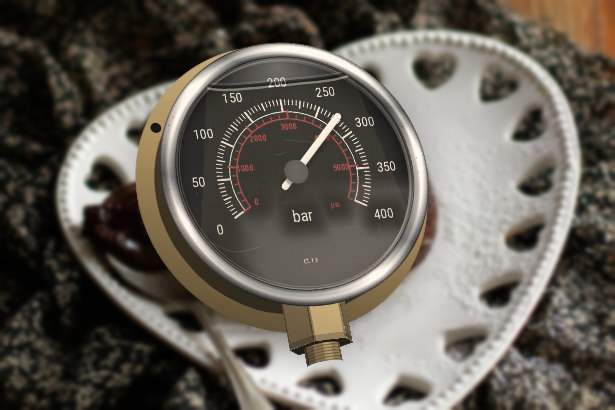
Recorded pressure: 275 bar
